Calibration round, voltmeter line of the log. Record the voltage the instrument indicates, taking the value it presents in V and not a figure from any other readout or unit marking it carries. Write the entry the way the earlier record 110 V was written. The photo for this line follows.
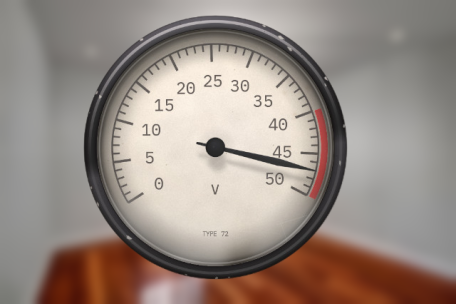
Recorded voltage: 47 V
